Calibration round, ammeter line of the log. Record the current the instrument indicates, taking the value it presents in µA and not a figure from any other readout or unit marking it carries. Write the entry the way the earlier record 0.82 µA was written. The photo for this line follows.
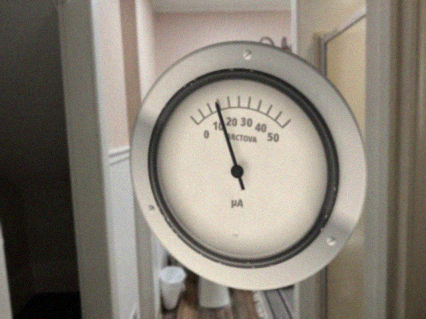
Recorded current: 15 µA
